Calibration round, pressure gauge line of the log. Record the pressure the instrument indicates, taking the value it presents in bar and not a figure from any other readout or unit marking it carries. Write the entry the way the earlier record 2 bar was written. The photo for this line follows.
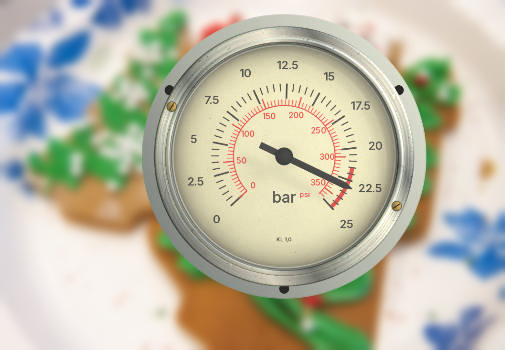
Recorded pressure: 23 bar
